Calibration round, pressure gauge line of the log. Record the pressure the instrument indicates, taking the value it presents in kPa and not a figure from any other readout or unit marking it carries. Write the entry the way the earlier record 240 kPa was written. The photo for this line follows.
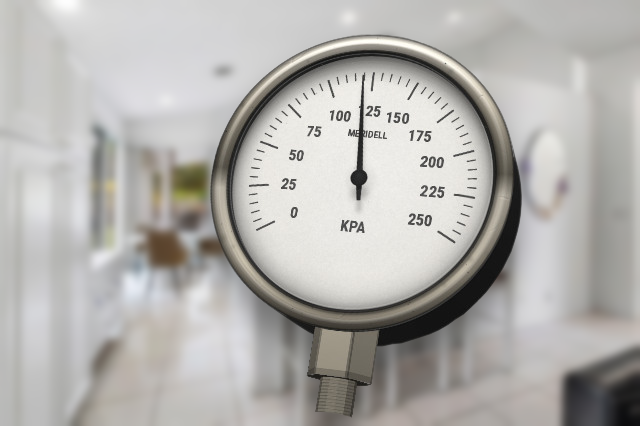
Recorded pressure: 120 kPa
